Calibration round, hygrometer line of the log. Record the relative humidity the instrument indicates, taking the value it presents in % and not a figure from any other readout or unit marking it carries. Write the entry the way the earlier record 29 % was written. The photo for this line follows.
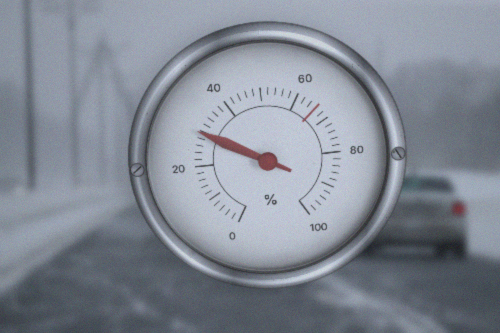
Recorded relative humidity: 30 %
